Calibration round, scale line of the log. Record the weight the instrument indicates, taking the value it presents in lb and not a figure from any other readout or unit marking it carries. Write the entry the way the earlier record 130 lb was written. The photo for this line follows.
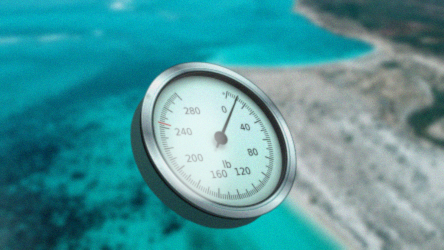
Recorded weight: 10 lb
